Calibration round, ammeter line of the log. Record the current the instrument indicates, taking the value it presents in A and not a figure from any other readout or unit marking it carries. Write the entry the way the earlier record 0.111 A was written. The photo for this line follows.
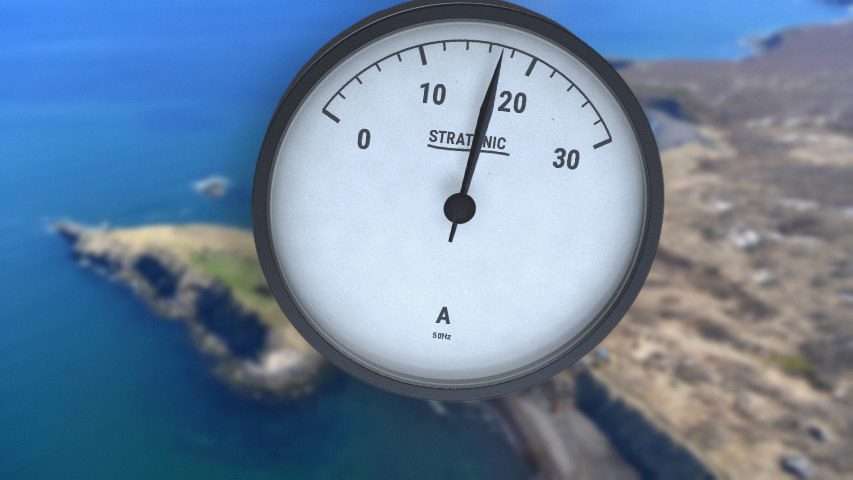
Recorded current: 17 A
